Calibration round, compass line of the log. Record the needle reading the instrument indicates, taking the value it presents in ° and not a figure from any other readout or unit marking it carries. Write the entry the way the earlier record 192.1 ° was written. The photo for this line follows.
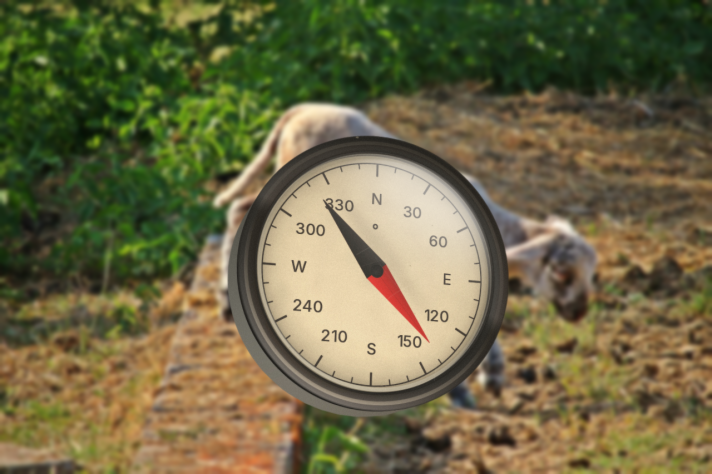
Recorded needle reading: 140 °
